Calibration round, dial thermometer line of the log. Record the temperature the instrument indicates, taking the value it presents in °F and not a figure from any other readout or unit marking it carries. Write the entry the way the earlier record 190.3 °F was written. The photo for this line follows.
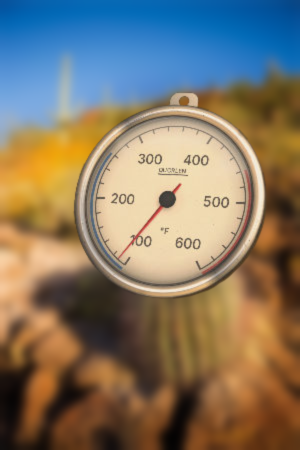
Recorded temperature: 110 °F
